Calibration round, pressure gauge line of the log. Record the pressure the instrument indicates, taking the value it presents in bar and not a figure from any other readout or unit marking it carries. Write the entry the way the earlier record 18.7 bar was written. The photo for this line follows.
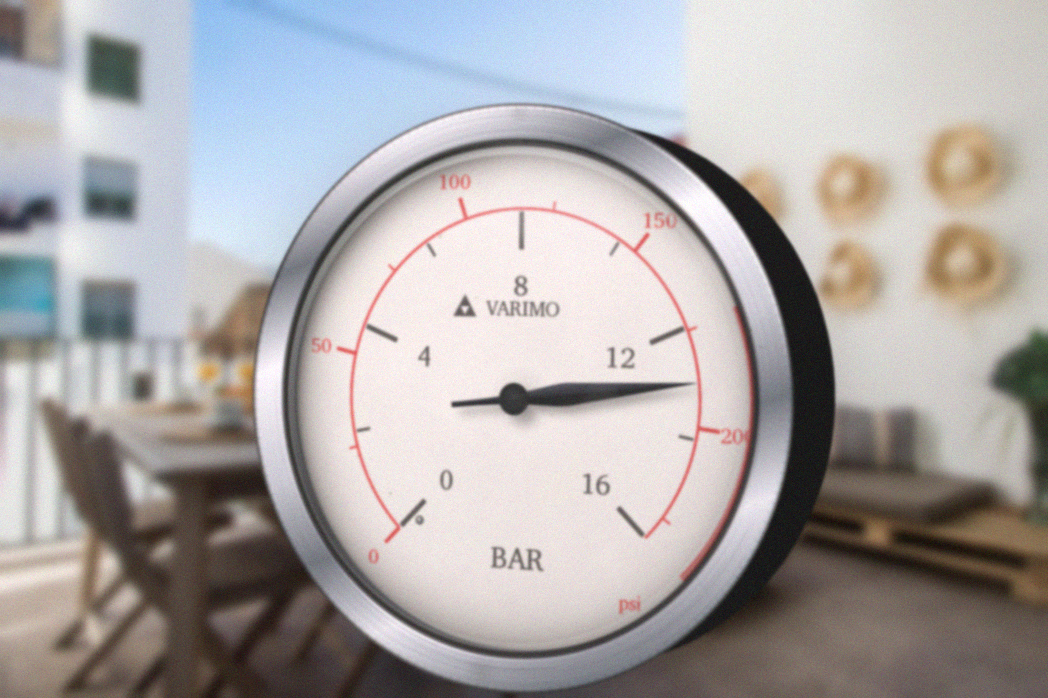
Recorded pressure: 13 bar
